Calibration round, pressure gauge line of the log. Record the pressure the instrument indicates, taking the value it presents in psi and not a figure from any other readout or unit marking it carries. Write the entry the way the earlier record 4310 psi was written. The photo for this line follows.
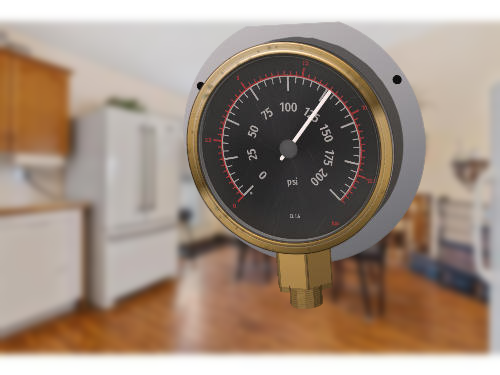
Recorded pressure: 127.5 psi
